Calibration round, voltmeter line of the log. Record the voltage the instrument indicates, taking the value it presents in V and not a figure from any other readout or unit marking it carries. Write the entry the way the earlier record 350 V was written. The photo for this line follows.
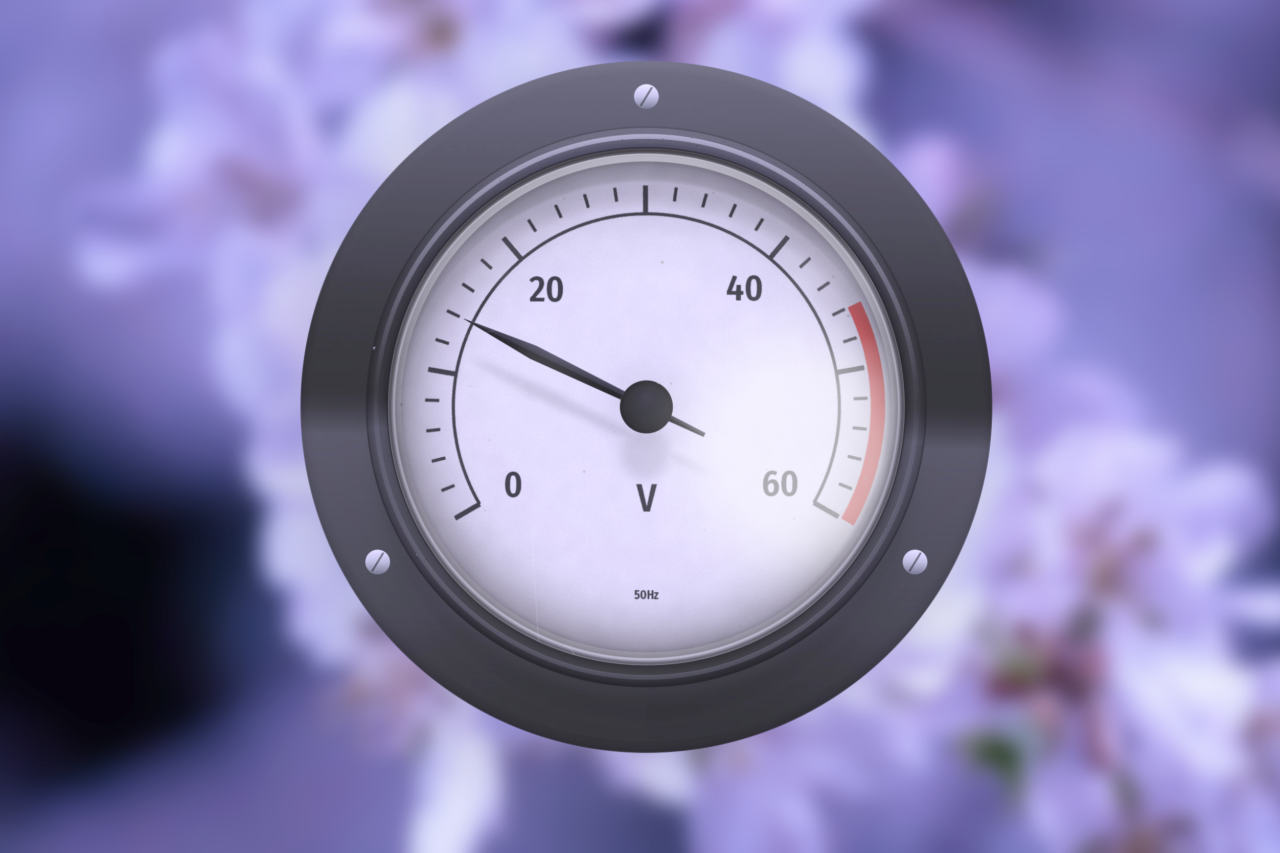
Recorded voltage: 14 V
